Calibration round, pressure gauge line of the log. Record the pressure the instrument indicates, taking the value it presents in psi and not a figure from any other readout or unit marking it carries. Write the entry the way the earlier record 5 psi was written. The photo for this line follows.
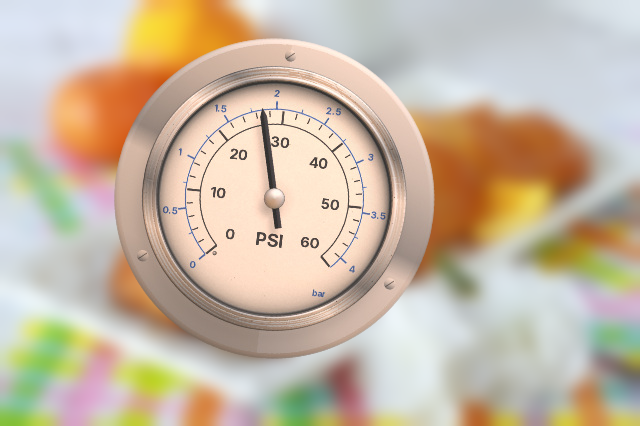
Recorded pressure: 27 psi
